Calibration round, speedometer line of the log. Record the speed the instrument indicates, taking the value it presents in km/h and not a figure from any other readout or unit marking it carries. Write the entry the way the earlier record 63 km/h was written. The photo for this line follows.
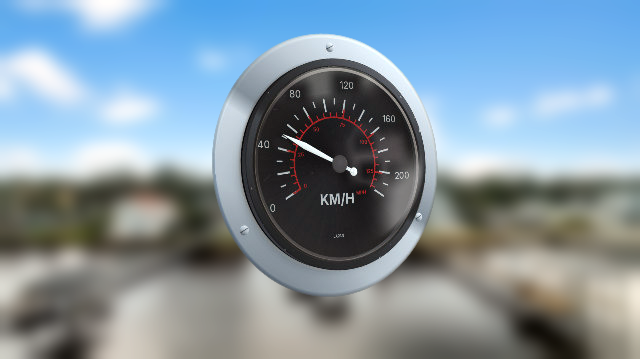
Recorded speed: 50 km/h
